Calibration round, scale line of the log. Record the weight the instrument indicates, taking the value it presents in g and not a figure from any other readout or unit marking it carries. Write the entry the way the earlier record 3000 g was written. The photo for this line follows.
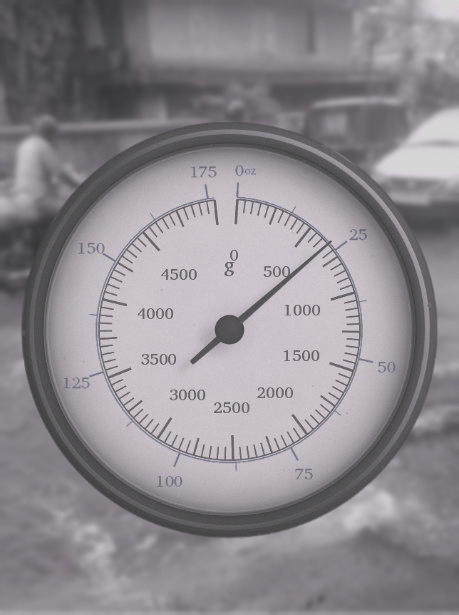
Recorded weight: 650 g
